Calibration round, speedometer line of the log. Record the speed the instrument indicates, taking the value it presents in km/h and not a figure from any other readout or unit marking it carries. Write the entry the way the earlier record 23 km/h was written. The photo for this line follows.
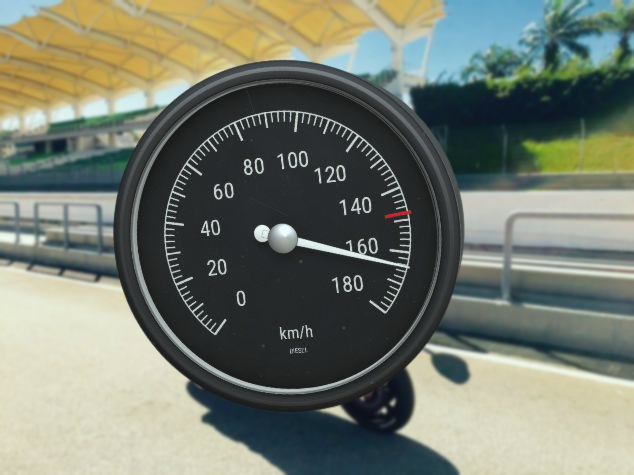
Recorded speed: 164 km/h
